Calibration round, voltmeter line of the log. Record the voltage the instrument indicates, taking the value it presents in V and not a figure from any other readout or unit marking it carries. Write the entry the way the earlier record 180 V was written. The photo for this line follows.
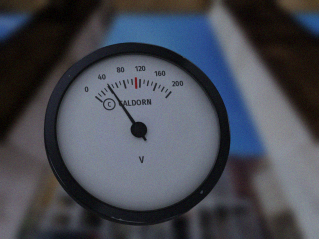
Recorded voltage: 40 V
